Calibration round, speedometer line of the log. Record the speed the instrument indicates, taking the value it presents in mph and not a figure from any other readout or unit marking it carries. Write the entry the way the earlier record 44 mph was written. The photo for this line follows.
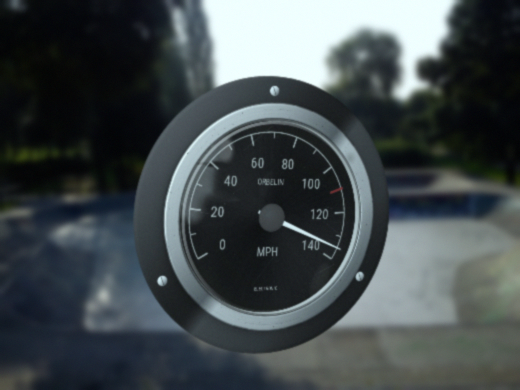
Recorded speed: 135 mph
